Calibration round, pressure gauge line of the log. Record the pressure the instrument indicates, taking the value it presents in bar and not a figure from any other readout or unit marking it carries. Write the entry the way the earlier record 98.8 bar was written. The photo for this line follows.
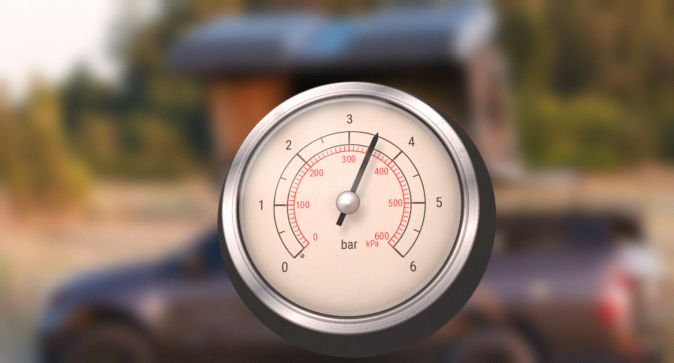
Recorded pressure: 3.5 bar
